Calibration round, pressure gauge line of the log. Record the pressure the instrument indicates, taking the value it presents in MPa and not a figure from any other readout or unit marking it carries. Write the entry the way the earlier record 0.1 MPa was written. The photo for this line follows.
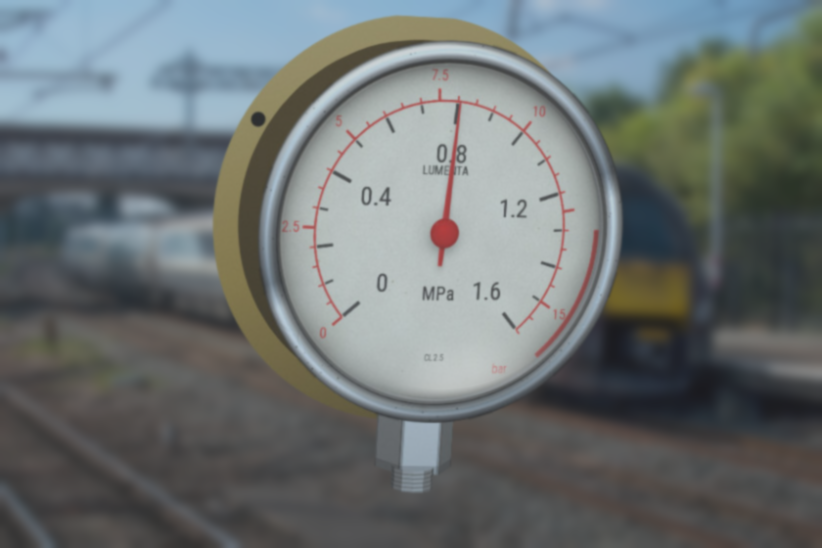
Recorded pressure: 0.8 MPa
